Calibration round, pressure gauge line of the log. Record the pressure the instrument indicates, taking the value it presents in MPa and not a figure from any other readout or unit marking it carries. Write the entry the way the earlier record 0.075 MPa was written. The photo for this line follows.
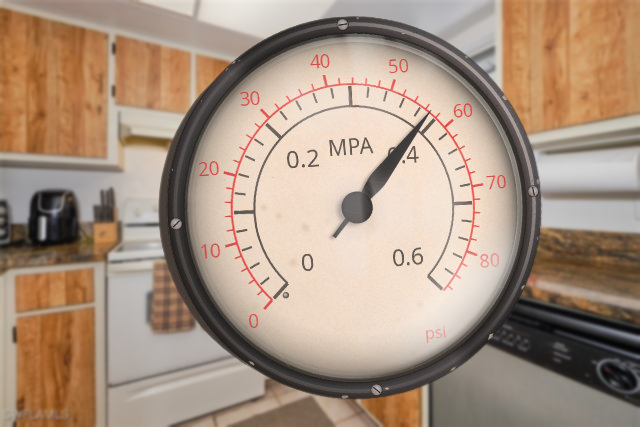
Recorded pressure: 0.39 MPa
